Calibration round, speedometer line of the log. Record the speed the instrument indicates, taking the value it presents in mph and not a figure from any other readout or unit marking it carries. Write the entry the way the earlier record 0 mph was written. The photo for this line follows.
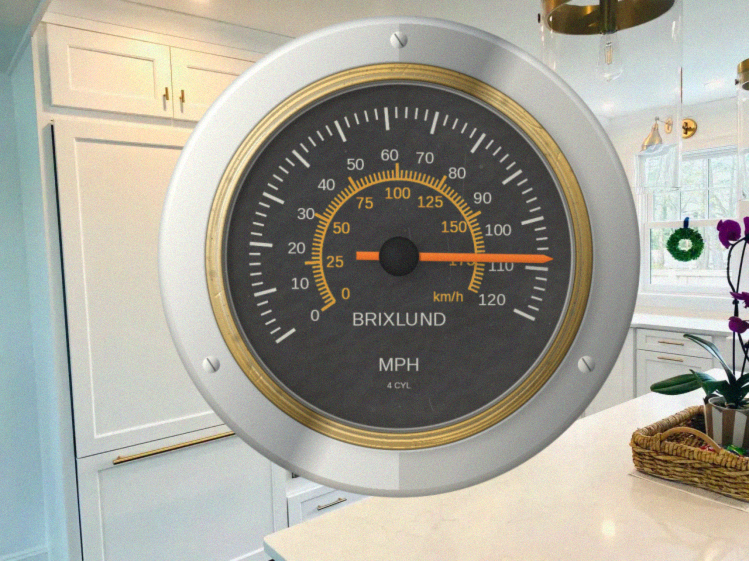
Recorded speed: 108 mph
